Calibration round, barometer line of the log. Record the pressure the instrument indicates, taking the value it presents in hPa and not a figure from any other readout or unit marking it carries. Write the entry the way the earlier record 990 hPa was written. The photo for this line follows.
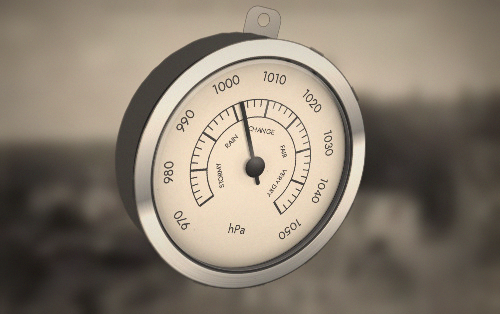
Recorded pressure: 1002 hPa
